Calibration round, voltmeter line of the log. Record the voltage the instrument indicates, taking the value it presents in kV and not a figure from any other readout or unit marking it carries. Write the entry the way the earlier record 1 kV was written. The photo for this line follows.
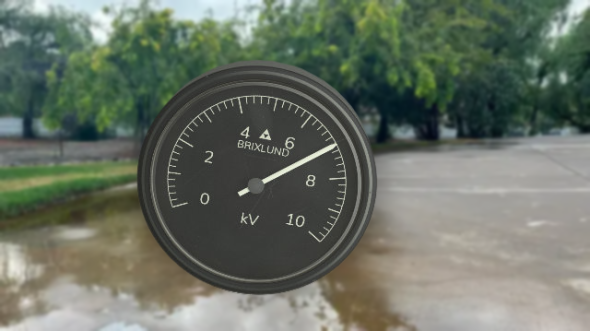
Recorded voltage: 7 kV
